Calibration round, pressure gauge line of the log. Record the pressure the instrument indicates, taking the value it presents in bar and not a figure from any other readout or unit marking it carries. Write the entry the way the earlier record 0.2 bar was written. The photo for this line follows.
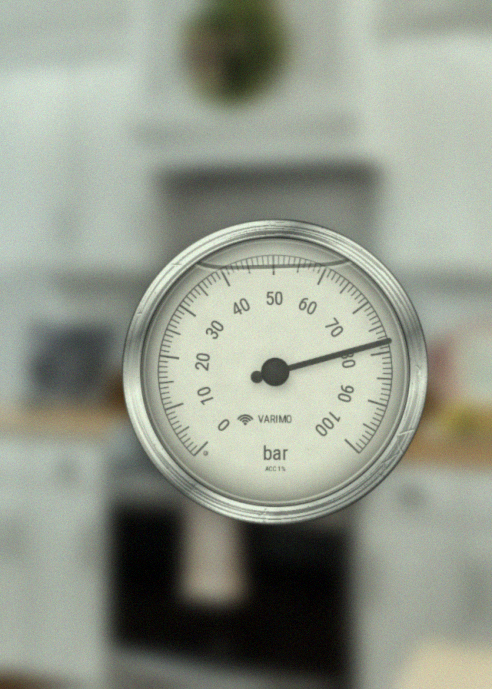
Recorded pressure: 78 bar
